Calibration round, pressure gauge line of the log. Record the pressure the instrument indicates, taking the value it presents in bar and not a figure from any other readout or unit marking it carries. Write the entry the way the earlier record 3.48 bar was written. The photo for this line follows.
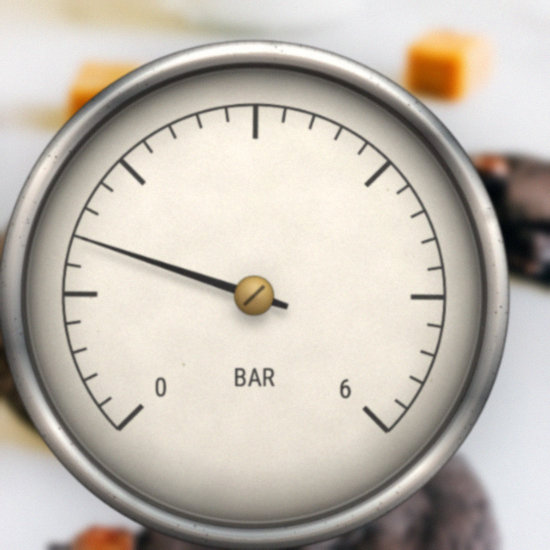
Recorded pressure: 1.4 bar
